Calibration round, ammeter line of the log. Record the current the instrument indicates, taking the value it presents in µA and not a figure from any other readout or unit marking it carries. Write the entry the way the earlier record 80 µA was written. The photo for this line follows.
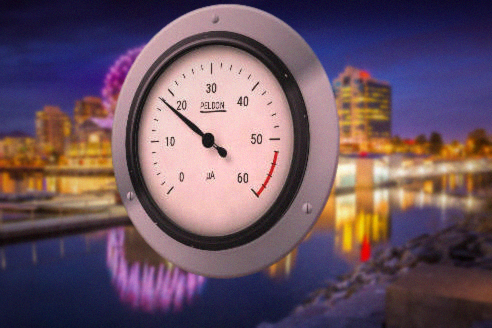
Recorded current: 18 µA
